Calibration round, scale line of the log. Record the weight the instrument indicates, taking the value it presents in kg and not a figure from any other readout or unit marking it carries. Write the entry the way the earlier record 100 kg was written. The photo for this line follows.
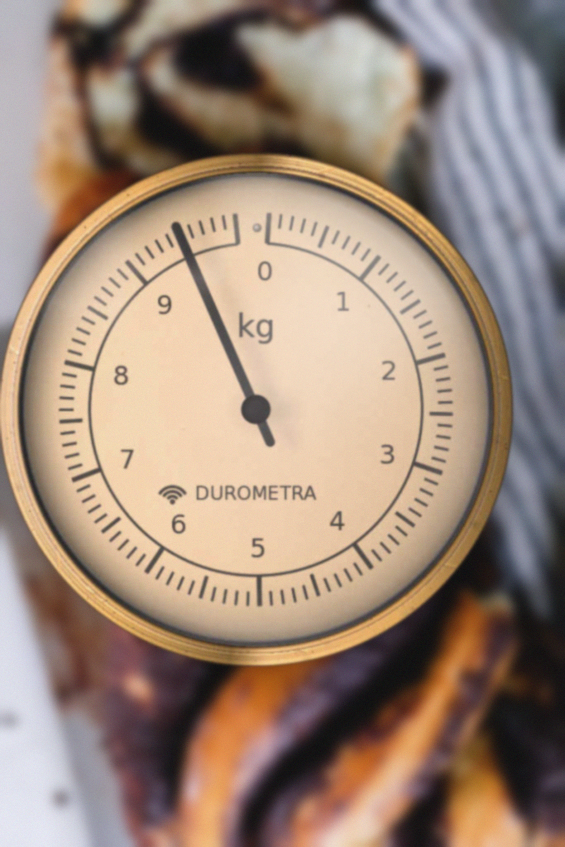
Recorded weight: 9.5 kg
